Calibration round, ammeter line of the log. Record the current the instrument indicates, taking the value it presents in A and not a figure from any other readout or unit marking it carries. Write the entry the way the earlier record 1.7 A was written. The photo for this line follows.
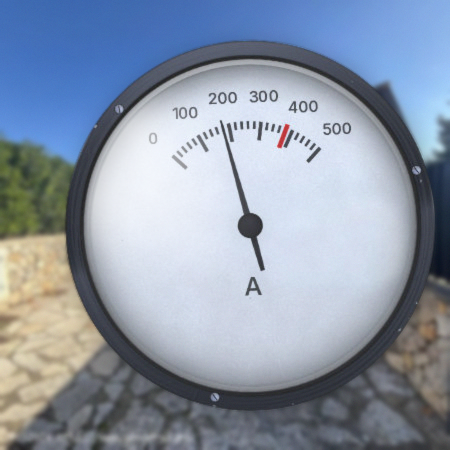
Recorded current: 180 A
